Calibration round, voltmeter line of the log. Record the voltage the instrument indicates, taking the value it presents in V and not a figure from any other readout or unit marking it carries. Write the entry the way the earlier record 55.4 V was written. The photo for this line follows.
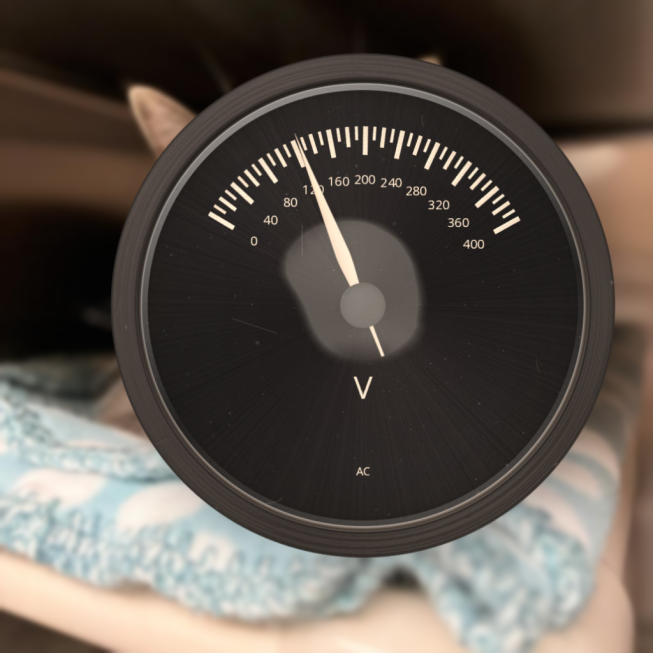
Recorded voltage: 125 V
